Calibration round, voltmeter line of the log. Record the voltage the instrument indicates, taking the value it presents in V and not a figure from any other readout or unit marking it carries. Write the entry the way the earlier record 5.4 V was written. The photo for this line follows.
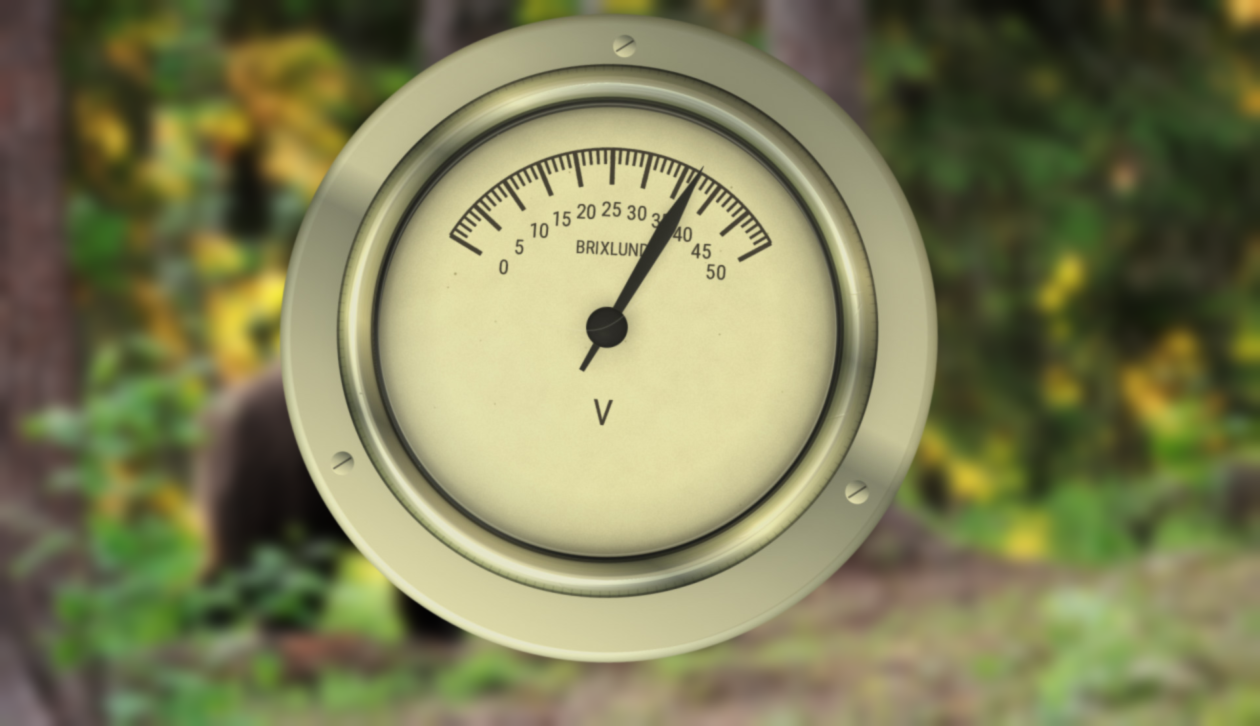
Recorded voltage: 37 V
